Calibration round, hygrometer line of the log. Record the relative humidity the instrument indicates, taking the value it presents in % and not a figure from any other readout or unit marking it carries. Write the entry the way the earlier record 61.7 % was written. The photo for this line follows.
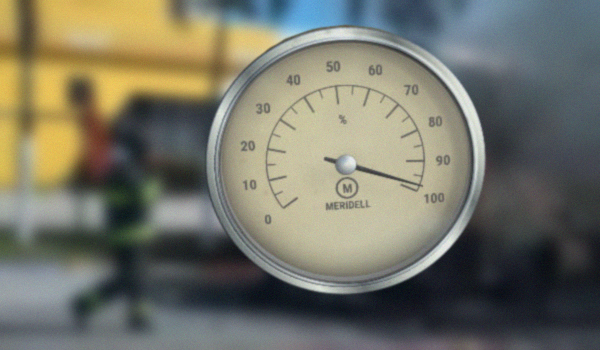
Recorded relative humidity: 97.5 %
